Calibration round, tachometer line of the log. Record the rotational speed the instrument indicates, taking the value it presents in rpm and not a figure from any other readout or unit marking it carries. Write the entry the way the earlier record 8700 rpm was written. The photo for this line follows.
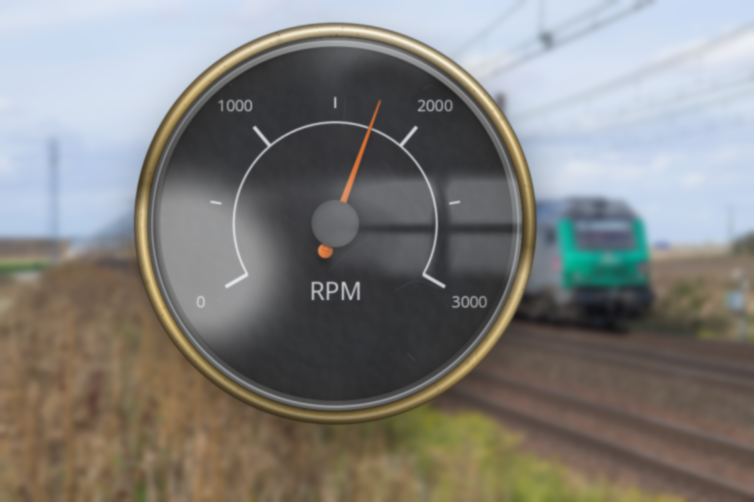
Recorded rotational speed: 1750 rpm
